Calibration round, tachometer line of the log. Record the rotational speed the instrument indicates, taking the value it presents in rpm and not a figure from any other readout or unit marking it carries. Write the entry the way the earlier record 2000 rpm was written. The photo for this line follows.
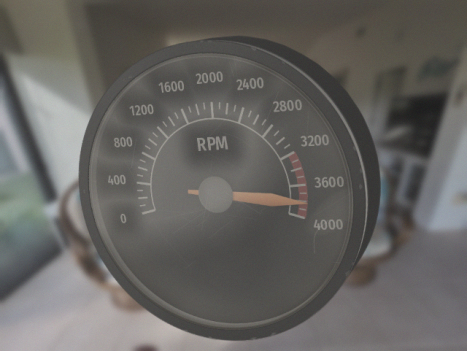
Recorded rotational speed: 3800 rpm
